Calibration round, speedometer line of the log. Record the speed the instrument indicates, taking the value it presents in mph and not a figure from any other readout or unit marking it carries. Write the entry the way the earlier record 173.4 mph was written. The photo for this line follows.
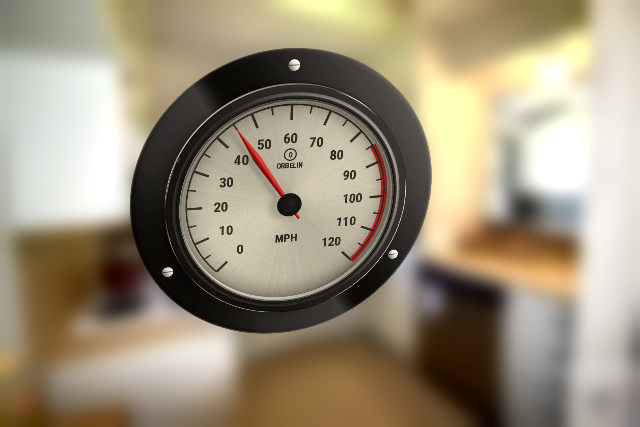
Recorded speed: 45 mph
